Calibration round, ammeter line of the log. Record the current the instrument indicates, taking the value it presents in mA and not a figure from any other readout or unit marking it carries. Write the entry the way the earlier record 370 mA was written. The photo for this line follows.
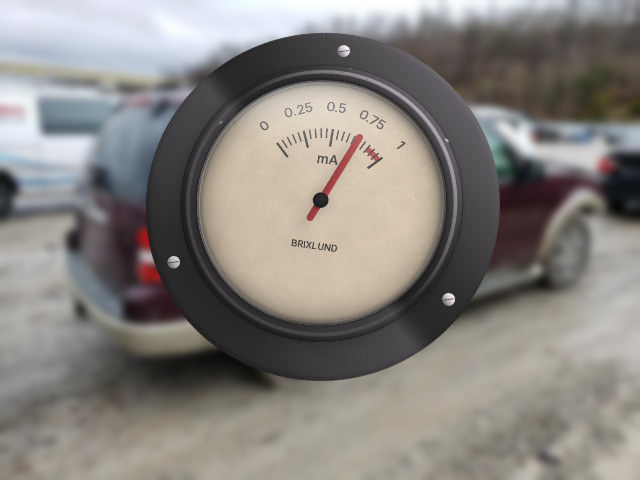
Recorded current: 0.75 mA
